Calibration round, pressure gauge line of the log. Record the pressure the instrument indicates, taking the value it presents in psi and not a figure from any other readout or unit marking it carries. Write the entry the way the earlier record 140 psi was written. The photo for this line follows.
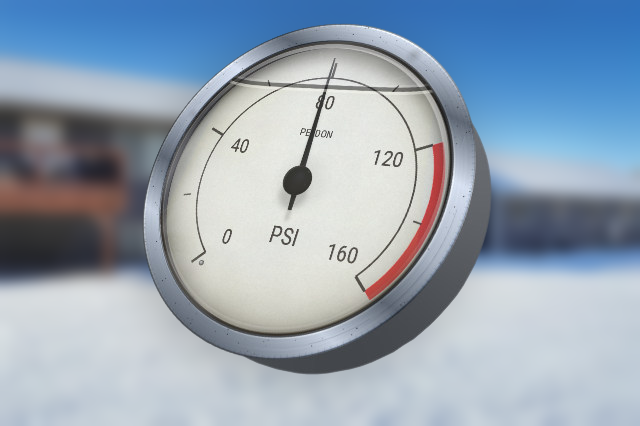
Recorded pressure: 80 psi
